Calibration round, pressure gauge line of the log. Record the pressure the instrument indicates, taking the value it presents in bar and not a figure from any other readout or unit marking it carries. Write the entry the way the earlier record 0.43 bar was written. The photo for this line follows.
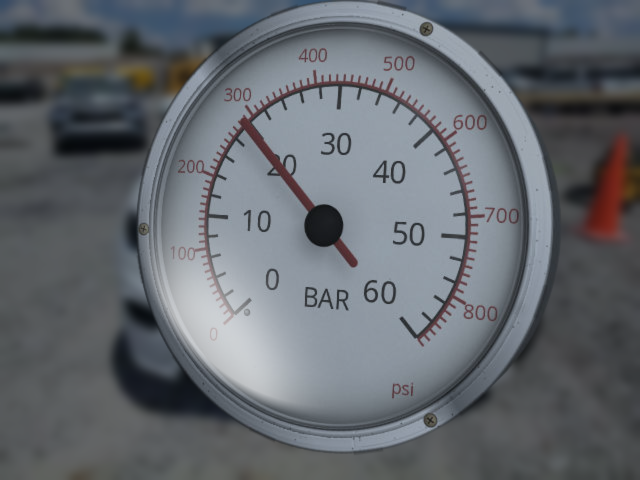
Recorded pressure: 20 bar
